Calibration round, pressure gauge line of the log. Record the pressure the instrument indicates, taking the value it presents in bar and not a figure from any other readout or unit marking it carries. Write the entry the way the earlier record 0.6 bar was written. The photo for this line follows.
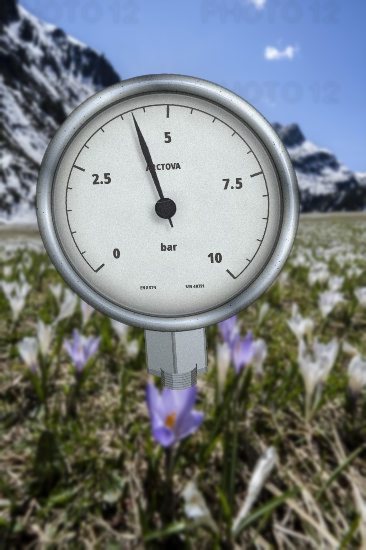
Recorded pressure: 4.25 bar
